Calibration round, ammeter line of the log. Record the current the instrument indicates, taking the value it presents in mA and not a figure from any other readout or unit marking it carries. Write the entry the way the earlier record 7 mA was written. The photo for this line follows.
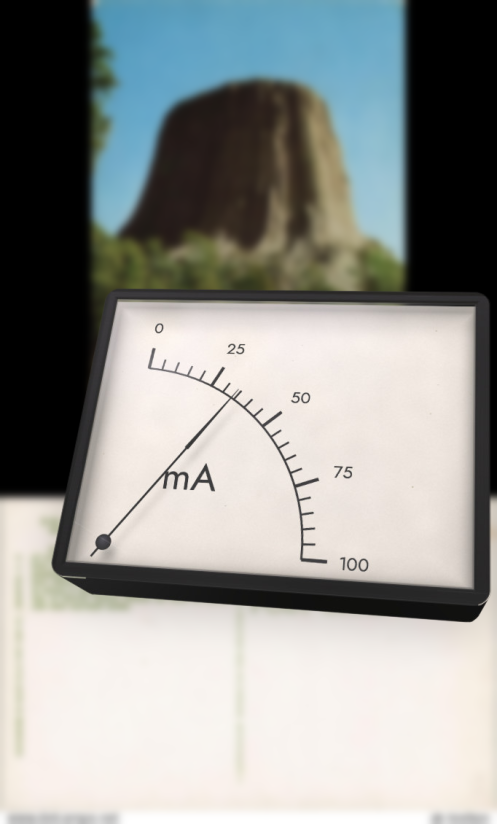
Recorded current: 35 mA
